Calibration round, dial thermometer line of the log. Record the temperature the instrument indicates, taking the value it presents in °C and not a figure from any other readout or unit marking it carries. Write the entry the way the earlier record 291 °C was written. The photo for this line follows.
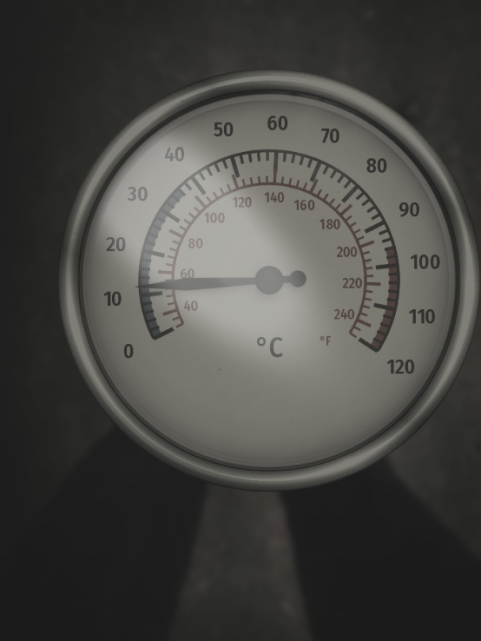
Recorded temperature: 12 °C
